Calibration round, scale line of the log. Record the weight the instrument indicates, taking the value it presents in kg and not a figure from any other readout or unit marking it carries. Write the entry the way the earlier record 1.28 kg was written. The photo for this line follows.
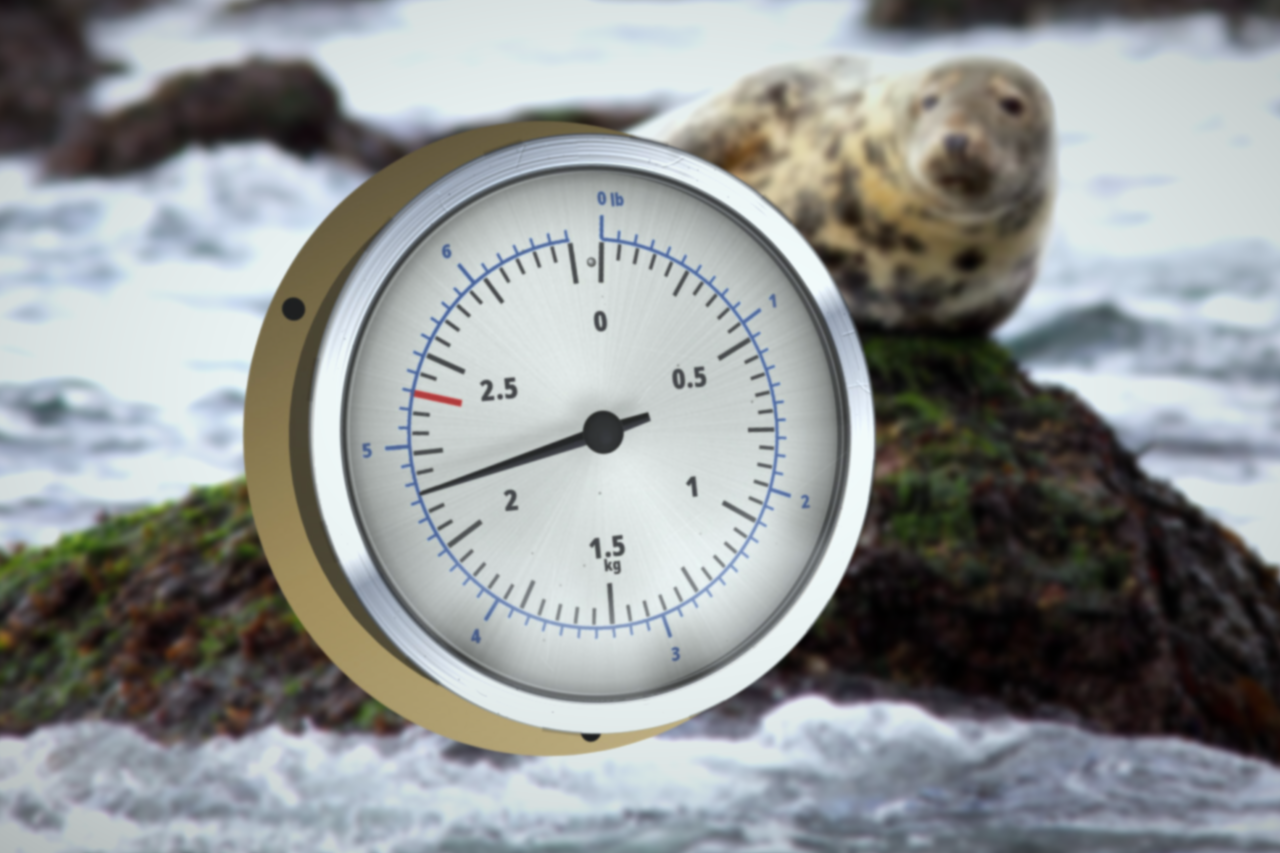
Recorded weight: 2.15 kg
